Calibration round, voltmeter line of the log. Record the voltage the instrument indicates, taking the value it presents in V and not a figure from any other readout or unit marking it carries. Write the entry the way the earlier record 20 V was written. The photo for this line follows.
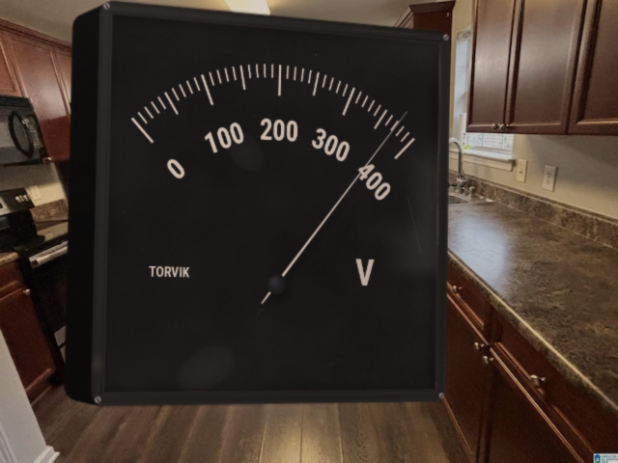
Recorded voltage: 370 V
